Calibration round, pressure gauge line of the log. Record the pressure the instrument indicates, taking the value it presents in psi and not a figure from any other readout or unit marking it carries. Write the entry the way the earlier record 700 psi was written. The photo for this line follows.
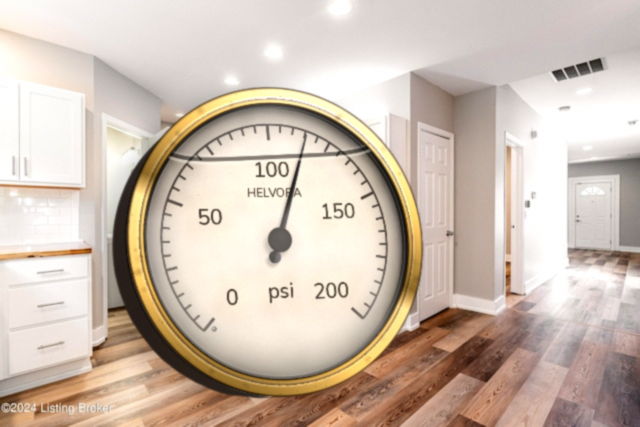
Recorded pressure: 115 psi
